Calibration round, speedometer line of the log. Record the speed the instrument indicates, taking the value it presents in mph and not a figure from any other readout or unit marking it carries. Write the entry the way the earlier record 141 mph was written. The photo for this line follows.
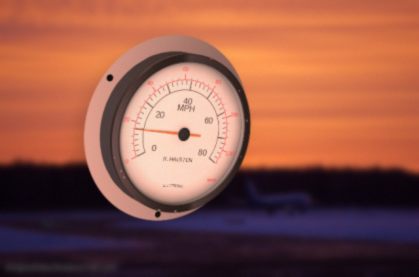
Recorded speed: 10 mph
